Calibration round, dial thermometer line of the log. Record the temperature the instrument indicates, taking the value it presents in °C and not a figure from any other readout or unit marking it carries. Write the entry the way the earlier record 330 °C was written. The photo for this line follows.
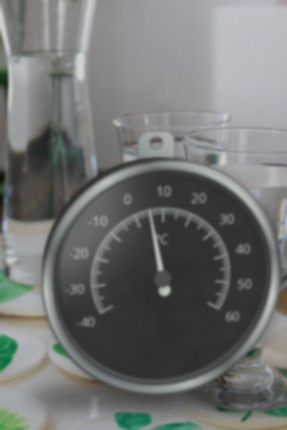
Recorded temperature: 5 °C
